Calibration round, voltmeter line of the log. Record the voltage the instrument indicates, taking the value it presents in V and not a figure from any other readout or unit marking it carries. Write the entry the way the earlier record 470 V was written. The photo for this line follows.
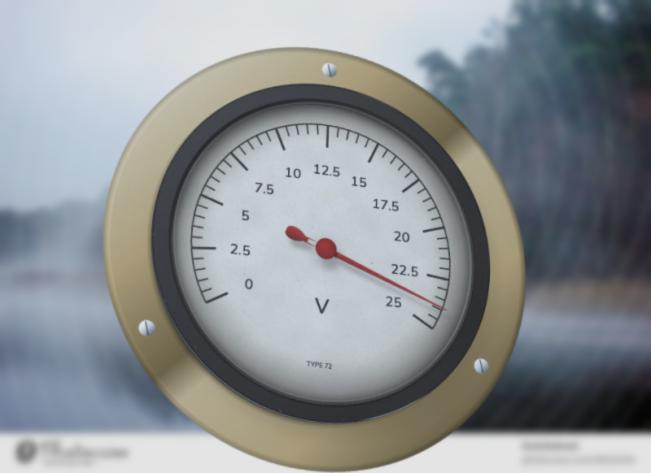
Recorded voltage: 24 V
